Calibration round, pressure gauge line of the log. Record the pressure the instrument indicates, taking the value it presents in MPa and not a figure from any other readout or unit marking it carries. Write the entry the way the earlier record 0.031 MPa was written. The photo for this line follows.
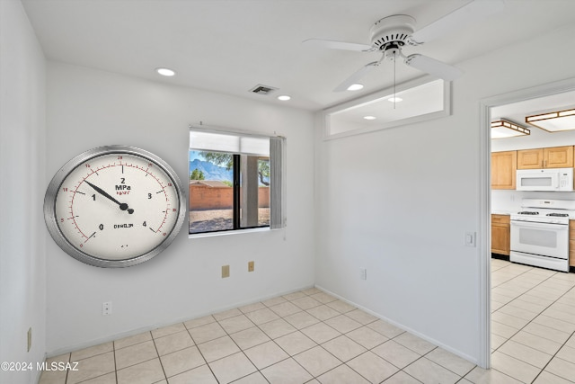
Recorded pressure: 1.25 MPa
